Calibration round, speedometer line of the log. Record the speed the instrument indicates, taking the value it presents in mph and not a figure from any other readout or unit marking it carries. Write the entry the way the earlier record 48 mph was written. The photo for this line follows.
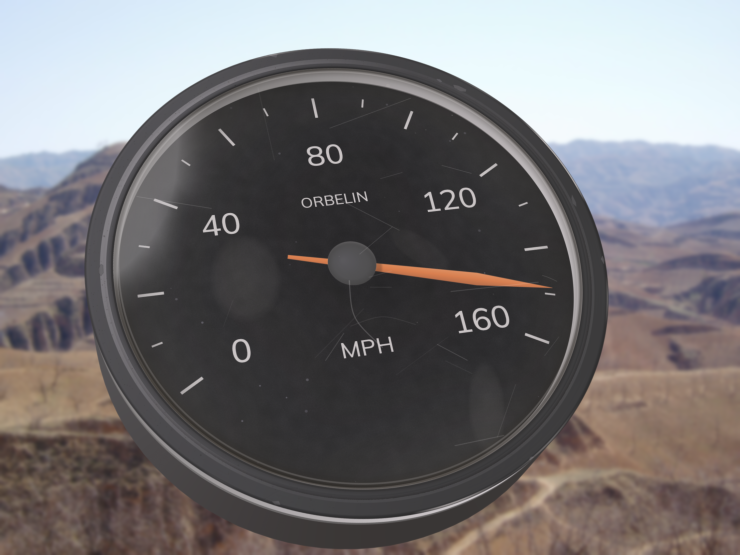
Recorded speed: 150 mph
